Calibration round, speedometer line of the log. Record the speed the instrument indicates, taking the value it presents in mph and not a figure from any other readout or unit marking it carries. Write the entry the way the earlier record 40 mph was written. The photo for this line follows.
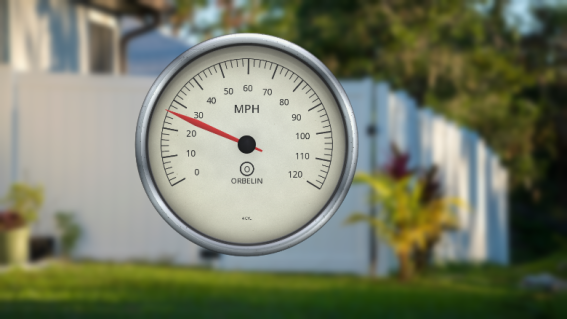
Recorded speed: 26 mph
